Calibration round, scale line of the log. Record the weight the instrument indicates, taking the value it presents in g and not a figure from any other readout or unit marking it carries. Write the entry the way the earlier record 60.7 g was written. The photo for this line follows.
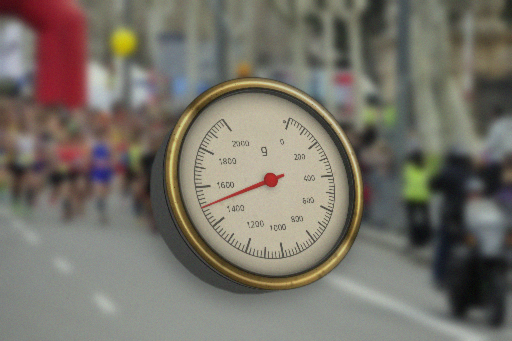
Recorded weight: 1500 g
